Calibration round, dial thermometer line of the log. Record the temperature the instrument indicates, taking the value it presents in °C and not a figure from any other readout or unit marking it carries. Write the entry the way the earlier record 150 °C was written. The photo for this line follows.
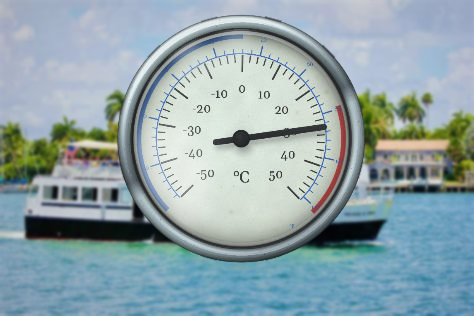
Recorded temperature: 30 °C
